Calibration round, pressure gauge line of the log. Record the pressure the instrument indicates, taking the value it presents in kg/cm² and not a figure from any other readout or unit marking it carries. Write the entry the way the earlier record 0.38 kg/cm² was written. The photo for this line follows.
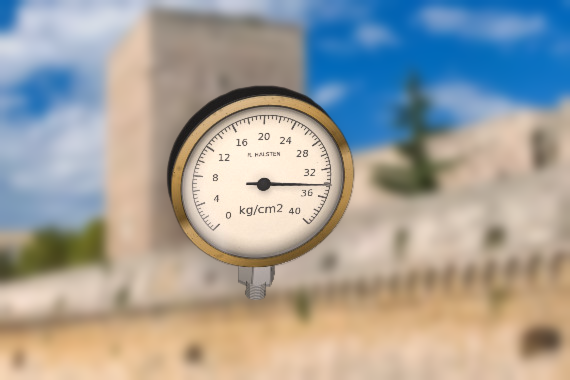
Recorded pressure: 34 kg/cm²
